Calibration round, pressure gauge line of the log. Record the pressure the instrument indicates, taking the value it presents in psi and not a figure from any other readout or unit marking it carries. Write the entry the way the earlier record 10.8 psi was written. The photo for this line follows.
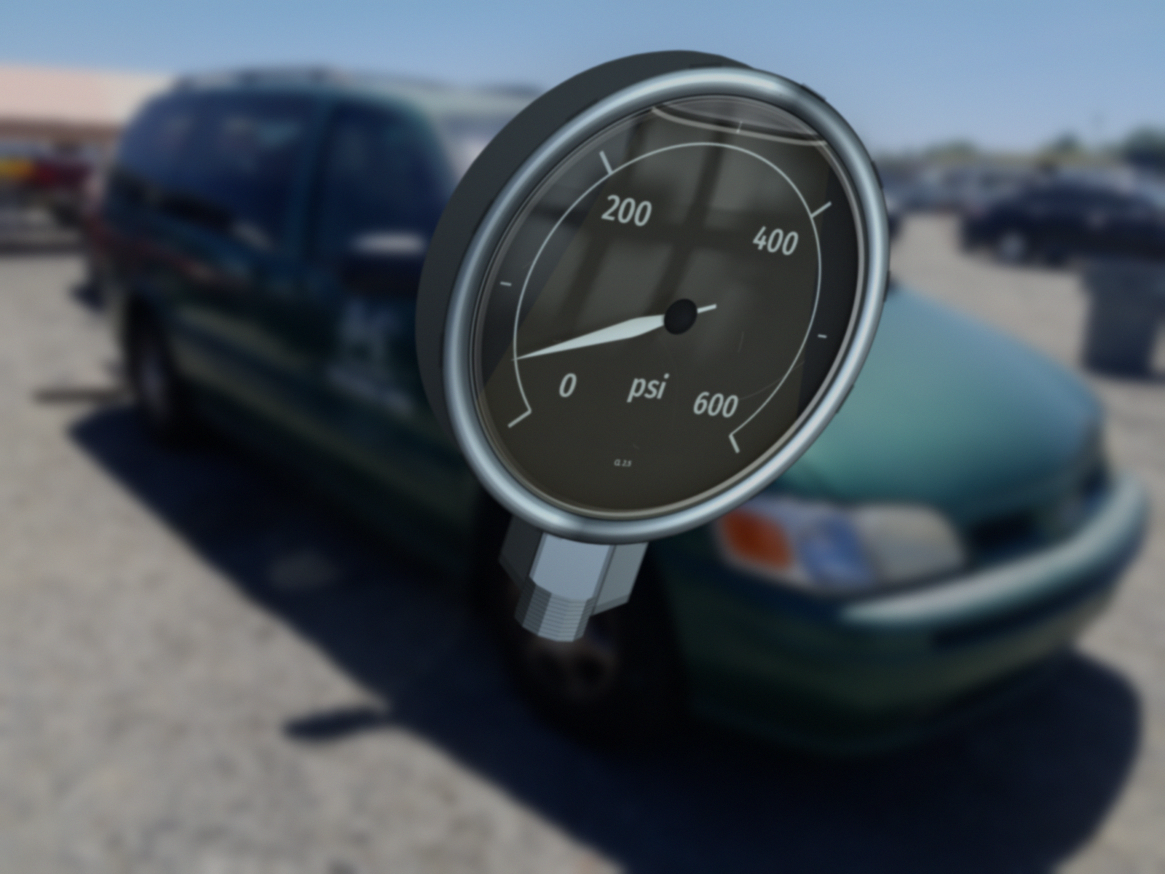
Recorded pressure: 50 psi
